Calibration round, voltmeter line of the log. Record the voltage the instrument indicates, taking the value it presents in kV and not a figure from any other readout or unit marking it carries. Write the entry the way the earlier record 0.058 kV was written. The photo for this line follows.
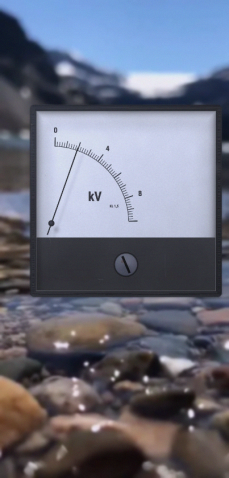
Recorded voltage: 2 kV
